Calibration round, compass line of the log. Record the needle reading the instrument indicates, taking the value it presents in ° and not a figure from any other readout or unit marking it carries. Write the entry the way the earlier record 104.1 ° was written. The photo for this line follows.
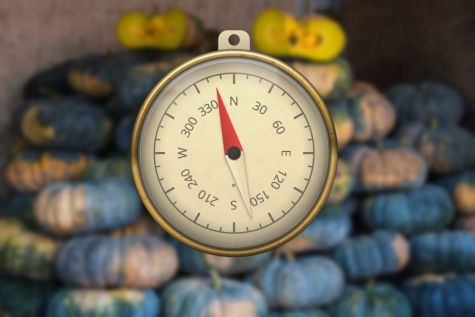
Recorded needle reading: 345 °
